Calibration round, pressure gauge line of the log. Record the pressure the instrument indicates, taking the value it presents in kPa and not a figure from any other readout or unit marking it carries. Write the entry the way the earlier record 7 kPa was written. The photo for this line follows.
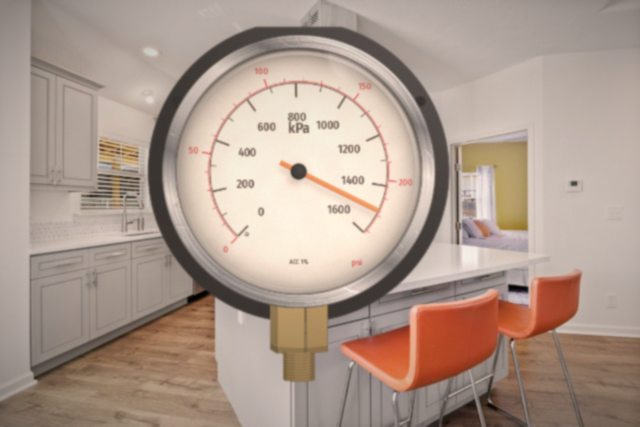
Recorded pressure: 1500 kPa
